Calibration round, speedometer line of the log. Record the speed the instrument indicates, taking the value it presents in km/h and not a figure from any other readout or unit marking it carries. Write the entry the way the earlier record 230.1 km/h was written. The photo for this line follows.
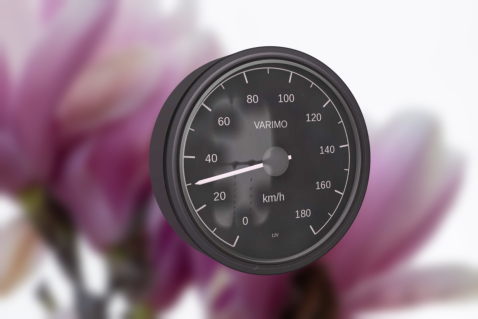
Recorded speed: 30 km/h
